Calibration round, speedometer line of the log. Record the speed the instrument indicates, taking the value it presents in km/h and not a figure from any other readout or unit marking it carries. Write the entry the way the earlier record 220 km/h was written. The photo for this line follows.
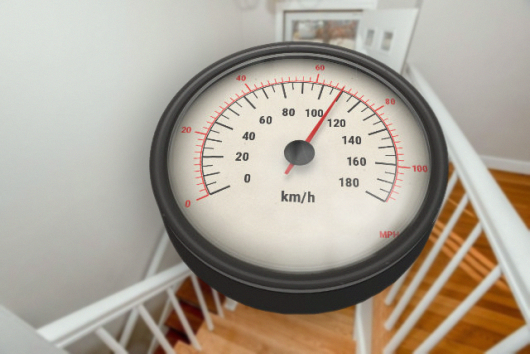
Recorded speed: 110 km/h
